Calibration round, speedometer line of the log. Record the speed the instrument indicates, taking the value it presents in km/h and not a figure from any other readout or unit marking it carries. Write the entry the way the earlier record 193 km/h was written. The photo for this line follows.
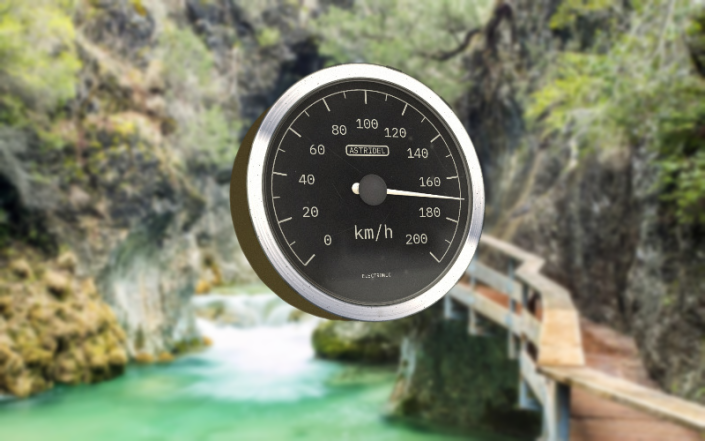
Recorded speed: 170 km/h
